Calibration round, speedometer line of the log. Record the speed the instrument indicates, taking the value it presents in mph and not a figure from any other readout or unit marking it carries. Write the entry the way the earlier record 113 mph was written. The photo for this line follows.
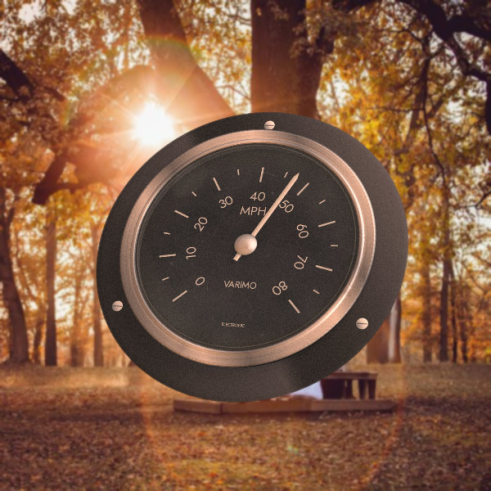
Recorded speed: 47.5 mph
